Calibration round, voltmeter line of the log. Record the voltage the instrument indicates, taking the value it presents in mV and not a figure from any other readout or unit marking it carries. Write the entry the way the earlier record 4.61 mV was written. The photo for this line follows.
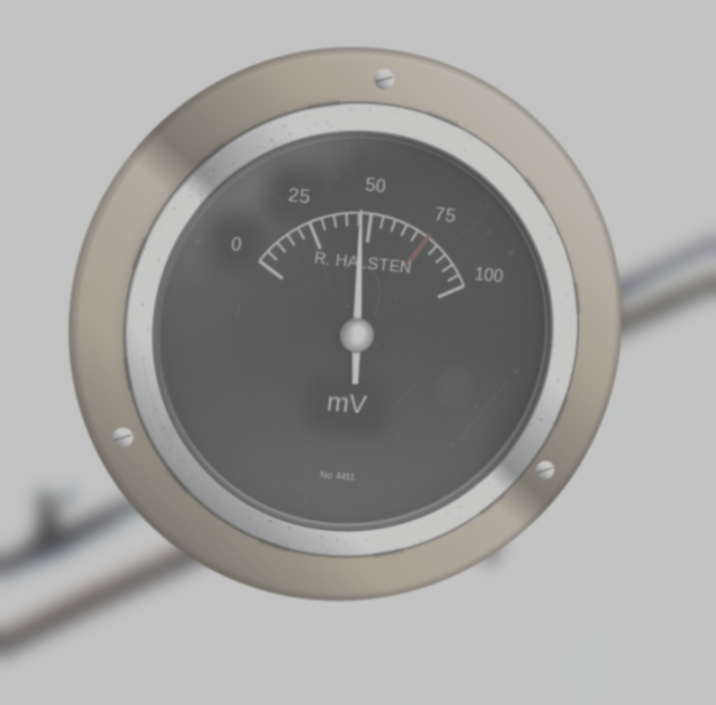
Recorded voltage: 45 mV
